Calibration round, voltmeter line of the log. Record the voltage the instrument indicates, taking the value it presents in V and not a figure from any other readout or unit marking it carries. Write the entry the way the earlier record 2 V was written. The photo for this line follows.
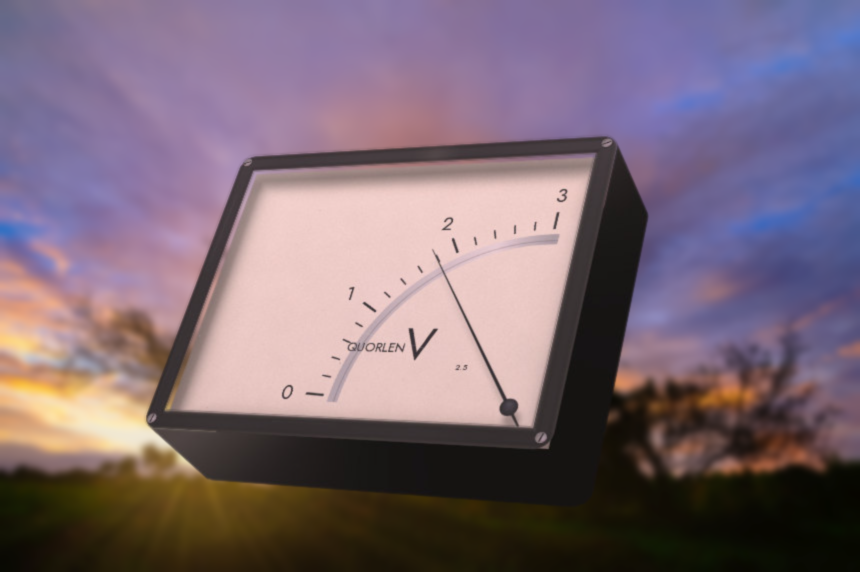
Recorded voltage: 1.8 V
